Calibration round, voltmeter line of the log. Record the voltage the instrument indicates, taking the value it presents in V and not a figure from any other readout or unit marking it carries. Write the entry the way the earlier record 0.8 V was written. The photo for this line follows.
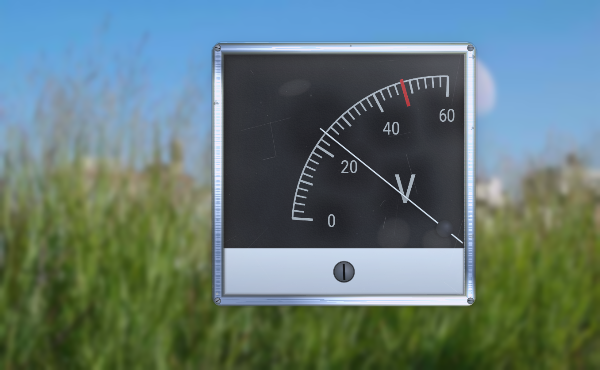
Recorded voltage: 24 V
